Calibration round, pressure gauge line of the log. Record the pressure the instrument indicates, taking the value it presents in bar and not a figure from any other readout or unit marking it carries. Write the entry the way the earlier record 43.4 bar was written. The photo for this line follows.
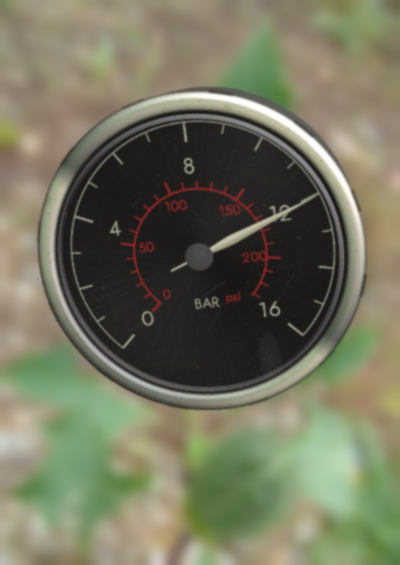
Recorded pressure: 12 bar
